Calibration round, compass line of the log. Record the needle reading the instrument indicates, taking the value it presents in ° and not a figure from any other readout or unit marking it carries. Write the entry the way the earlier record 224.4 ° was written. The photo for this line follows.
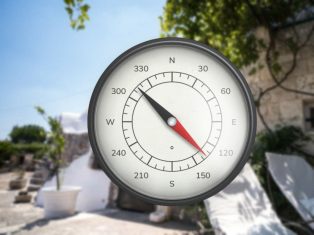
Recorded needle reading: 135 °
